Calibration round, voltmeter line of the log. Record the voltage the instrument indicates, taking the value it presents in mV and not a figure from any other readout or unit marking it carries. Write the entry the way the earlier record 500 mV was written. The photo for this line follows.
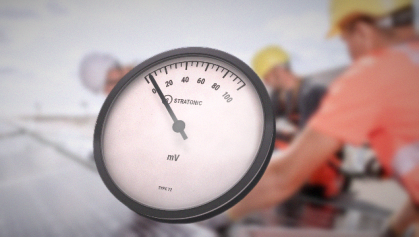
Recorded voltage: 5 mV
